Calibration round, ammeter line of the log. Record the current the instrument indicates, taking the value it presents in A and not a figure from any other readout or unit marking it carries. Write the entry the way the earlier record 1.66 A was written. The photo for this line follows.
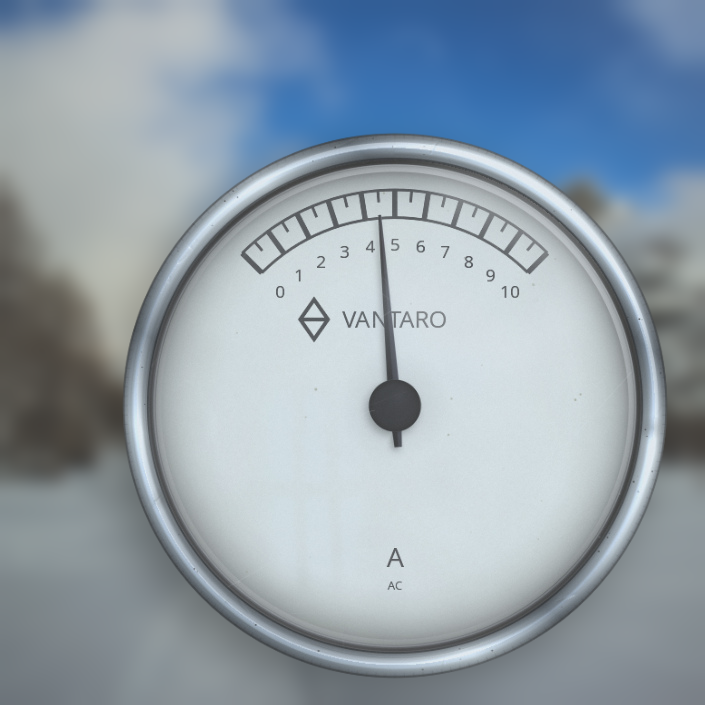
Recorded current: 4.5 A
